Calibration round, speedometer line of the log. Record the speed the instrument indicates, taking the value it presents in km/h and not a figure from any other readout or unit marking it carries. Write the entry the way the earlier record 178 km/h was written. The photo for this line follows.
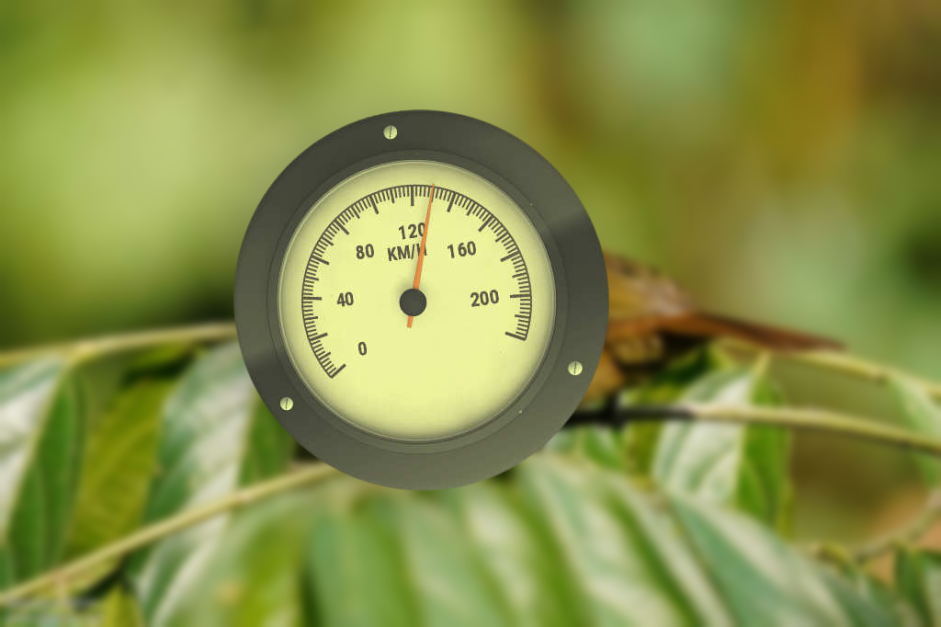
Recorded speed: 130 km/h
